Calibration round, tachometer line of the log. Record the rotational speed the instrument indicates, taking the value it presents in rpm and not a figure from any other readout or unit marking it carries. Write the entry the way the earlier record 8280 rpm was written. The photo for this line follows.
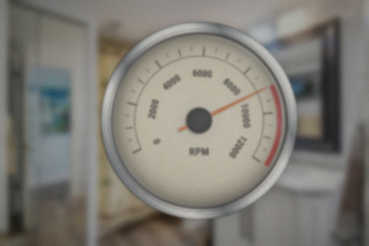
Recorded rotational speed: 9000 rpm
